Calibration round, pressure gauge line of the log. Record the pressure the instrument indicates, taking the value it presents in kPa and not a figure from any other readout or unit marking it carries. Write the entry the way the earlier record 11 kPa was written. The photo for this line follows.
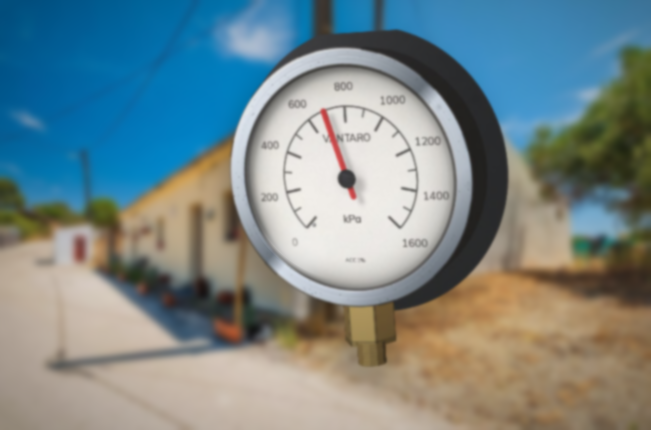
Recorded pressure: 700 kPa
